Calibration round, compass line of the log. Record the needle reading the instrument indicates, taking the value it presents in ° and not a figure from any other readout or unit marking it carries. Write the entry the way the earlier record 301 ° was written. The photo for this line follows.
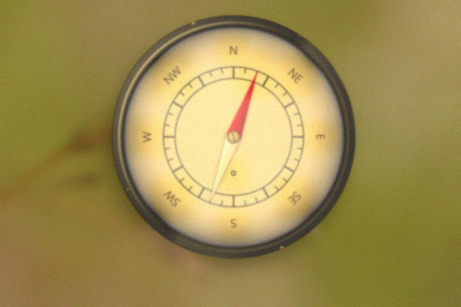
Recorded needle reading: 20 °
